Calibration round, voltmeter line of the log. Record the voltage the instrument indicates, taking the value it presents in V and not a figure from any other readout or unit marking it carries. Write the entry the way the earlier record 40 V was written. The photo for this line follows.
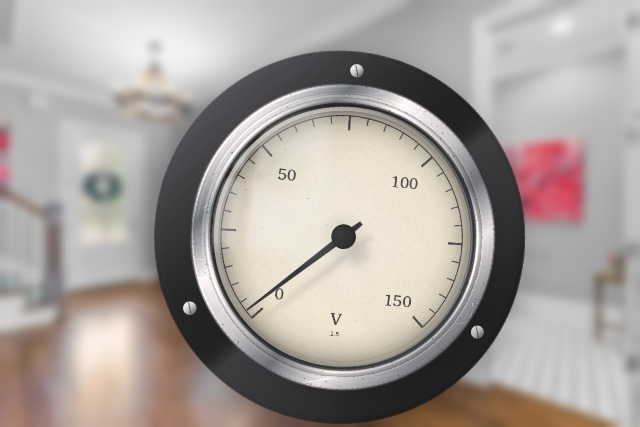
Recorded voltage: 2.5 V
